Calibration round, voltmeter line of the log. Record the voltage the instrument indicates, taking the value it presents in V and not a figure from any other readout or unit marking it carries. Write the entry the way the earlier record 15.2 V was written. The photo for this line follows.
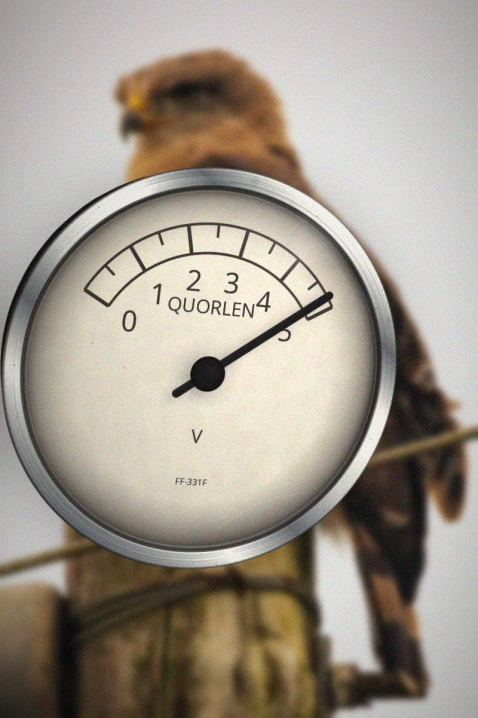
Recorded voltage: 4.75 V
